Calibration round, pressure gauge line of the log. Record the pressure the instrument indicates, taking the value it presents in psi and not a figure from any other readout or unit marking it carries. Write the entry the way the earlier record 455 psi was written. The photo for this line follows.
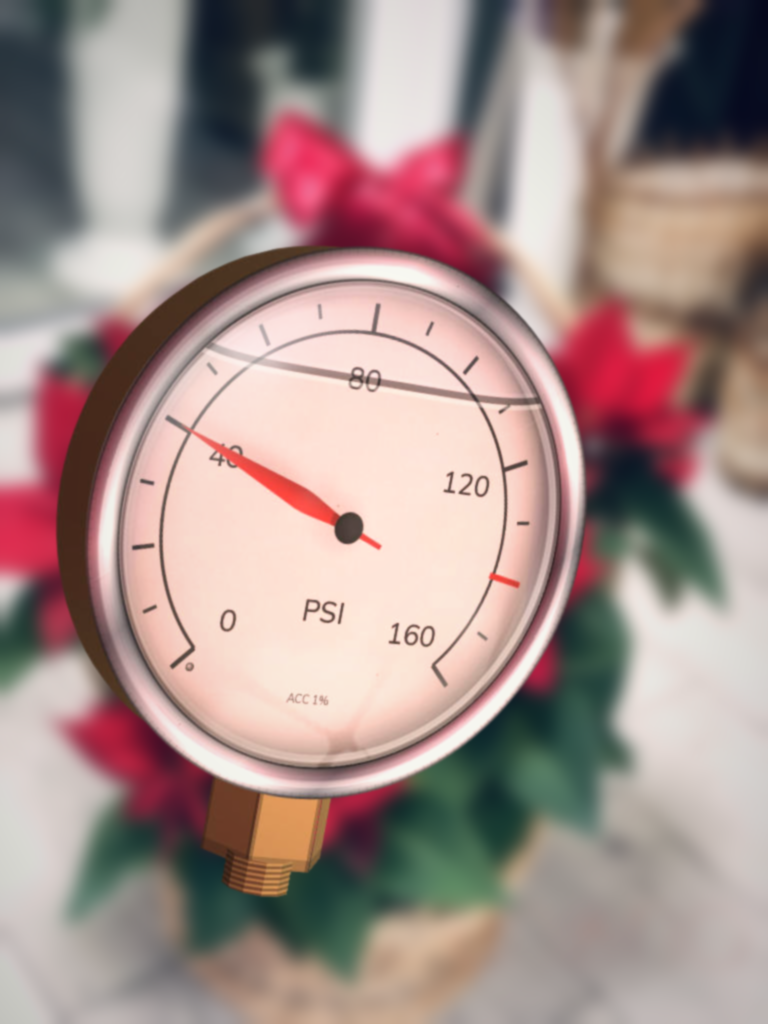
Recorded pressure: 40 psi
